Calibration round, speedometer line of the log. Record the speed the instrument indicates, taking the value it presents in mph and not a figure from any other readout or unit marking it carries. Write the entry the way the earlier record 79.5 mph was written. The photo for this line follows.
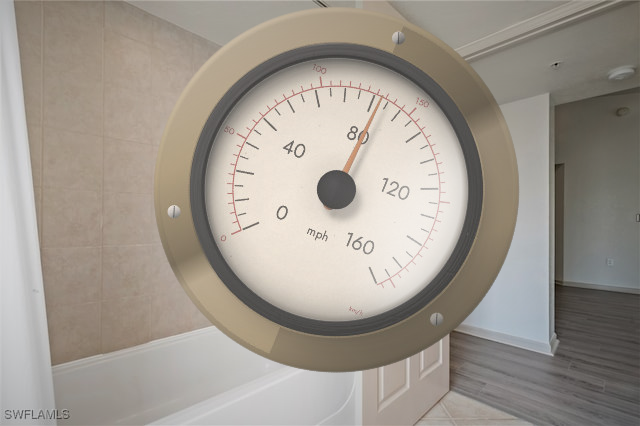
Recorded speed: 82.5 mph
